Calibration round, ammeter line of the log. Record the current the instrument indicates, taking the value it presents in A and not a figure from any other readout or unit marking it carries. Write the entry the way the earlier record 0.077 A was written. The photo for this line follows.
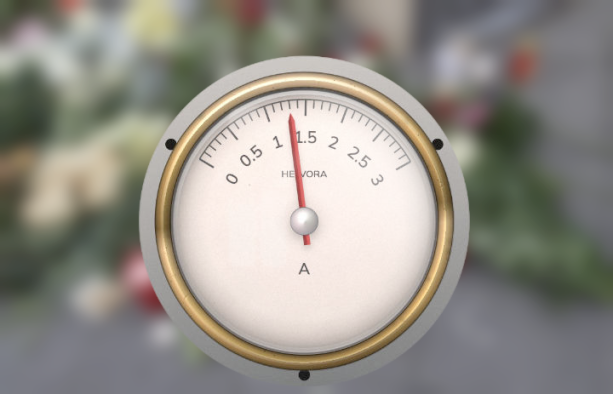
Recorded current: 1.3 A
